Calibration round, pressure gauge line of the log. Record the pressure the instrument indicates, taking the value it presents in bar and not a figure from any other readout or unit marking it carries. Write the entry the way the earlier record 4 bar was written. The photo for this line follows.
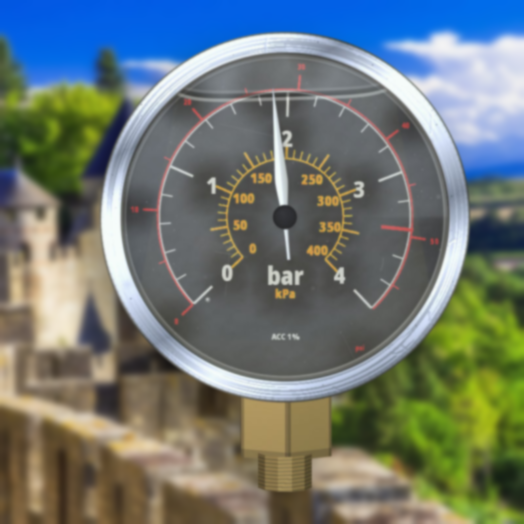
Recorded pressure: 1.9 bar
